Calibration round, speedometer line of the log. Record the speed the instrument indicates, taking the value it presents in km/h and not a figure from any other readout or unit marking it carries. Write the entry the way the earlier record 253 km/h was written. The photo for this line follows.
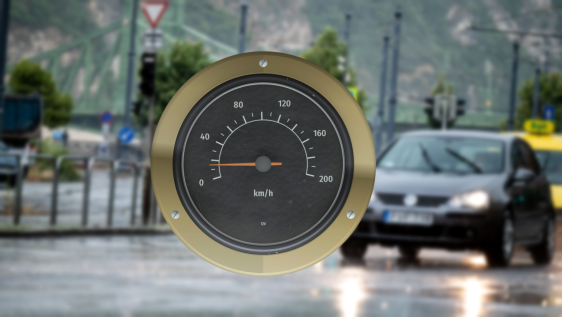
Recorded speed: 15 km/h
